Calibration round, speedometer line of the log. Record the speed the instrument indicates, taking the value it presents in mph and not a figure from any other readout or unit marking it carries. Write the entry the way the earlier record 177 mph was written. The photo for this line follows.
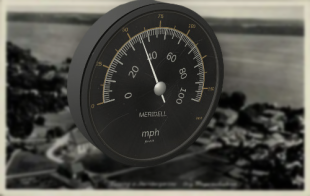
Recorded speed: 35 mph
